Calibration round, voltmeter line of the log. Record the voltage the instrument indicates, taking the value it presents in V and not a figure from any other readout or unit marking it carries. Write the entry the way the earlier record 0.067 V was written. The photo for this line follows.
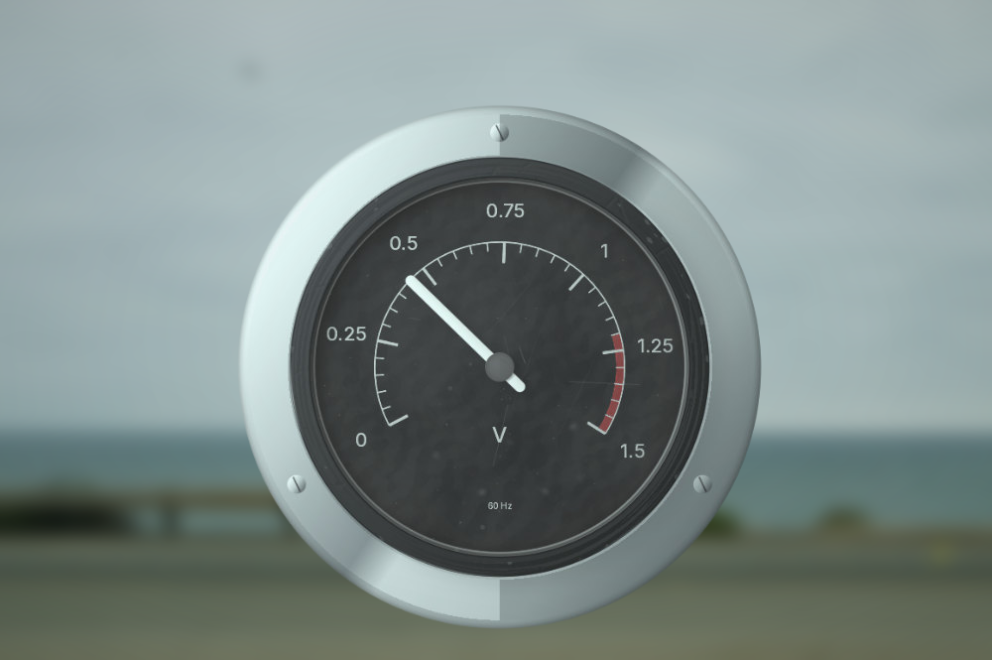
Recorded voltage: 0.45 V
